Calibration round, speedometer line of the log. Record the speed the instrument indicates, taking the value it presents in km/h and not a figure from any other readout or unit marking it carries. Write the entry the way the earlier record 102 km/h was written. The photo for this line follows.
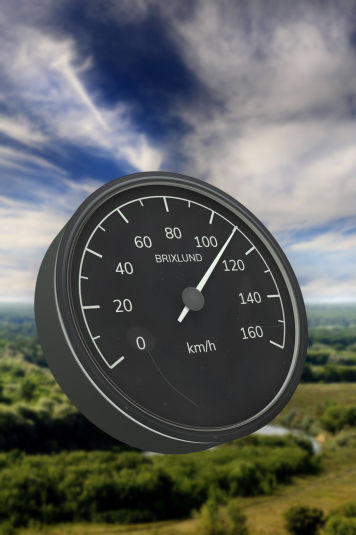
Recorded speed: 110 km/h
